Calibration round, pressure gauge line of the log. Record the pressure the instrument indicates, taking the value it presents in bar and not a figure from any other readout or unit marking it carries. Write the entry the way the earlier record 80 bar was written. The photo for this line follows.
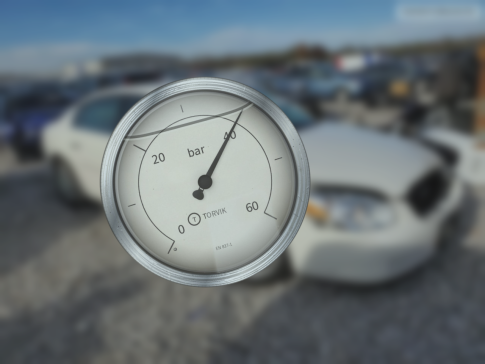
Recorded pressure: 40 bar
